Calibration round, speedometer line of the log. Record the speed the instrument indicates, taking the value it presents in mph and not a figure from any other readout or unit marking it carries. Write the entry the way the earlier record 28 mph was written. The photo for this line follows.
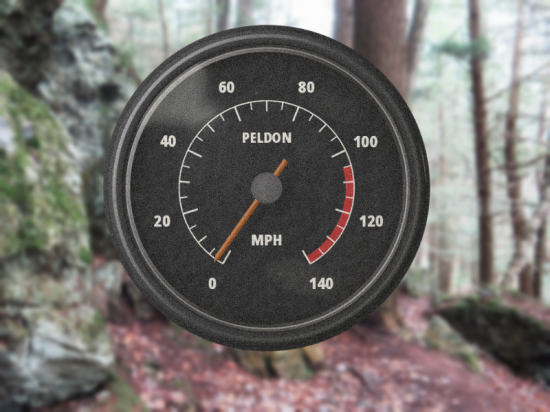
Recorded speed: 2.5 mph
